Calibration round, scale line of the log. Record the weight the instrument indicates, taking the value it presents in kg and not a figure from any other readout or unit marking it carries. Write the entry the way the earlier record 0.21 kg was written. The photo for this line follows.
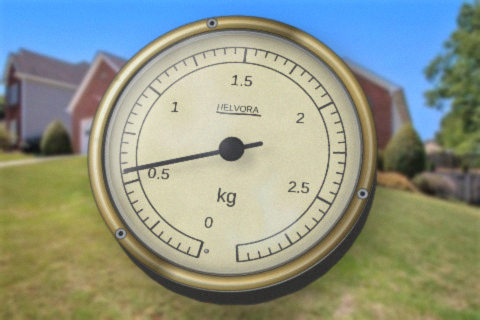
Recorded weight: 0.55 kg
